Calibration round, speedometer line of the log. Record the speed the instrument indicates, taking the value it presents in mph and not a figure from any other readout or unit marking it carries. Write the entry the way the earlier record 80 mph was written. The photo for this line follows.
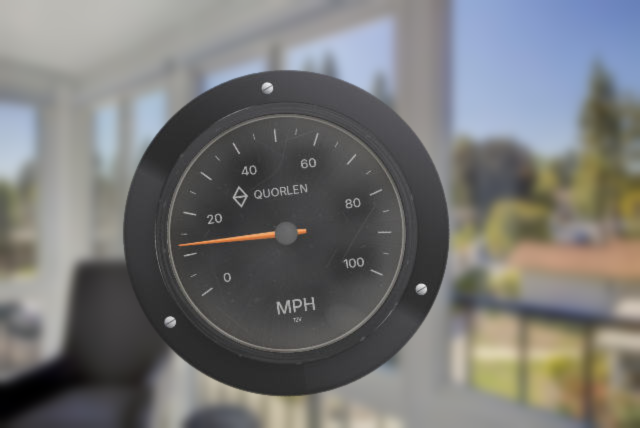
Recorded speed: 12.5 mph
